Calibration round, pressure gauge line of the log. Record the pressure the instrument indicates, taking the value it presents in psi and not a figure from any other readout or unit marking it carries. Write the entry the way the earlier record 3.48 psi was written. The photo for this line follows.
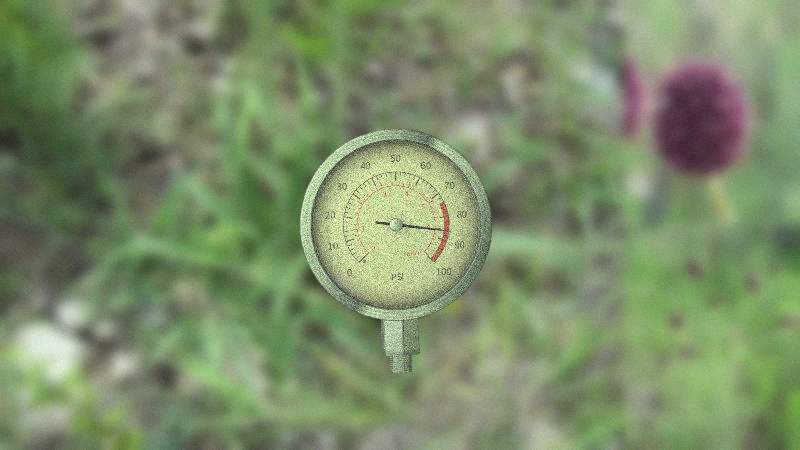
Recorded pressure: 86 psi
